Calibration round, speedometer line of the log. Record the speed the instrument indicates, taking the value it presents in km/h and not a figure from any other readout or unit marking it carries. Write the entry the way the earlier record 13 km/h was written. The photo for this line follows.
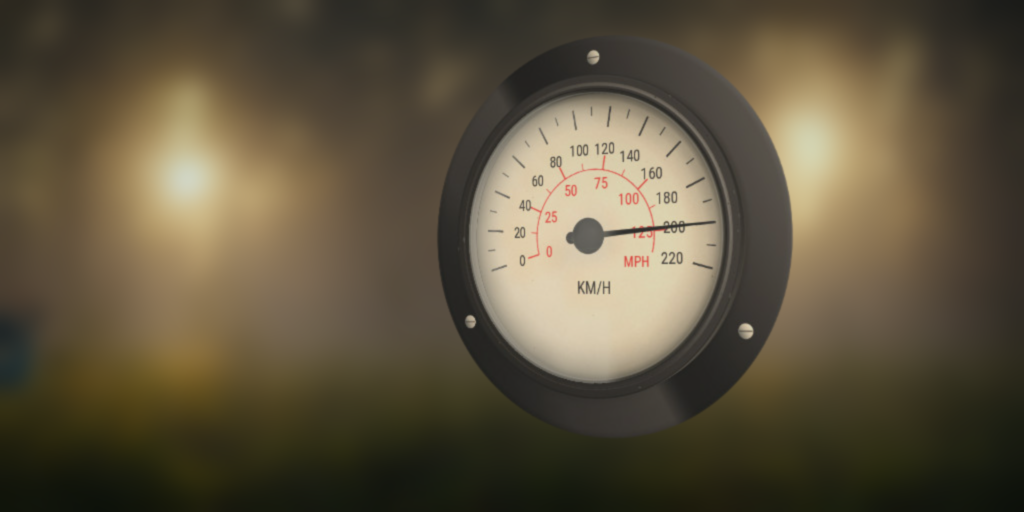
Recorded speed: 200 km/h
